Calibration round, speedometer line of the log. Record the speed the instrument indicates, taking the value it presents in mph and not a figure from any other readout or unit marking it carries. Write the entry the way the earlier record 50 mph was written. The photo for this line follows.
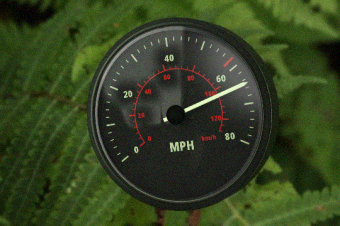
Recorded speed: 65 mph
